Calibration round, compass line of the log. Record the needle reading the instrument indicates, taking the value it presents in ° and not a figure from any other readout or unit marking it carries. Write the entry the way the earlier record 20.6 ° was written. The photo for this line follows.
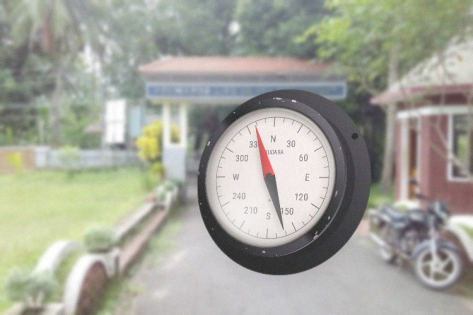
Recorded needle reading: 340 °
